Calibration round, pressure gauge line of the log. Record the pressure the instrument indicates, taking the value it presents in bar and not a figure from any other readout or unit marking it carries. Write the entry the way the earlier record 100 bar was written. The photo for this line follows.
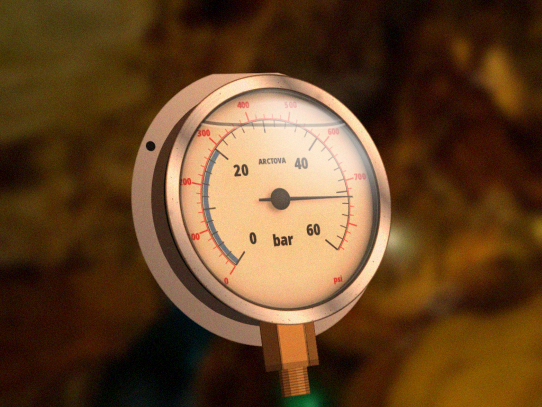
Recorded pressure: 51 bar
